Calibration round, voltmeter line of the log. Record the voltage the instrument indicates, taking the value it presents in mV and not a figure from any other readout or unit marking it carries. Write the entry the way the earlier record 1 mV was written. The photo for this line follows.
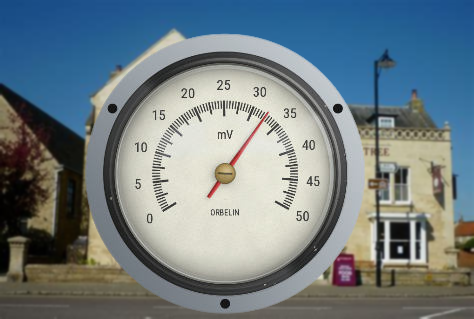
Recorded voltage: 32.5 mV
